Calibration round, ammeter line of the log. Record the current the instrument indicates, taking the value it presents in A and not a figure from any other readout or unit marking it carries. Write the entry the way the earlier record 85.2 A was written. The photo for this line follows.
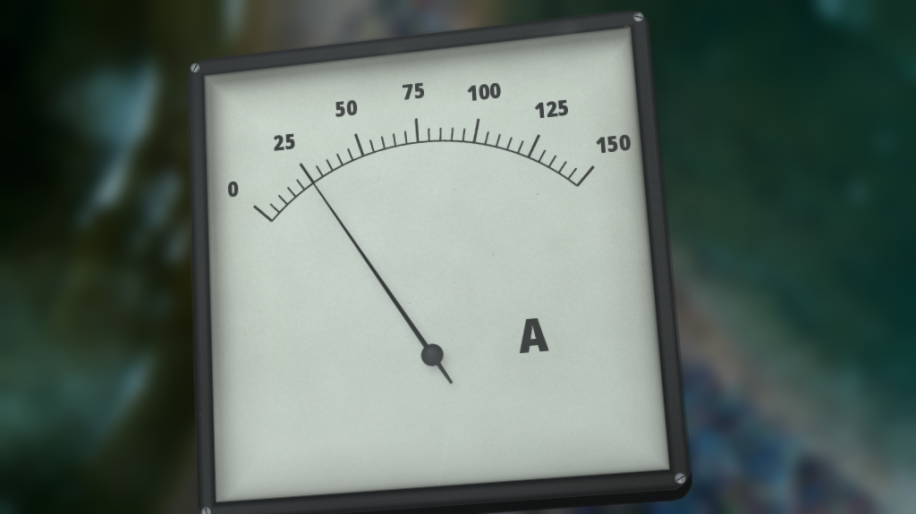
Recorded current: 25 A
